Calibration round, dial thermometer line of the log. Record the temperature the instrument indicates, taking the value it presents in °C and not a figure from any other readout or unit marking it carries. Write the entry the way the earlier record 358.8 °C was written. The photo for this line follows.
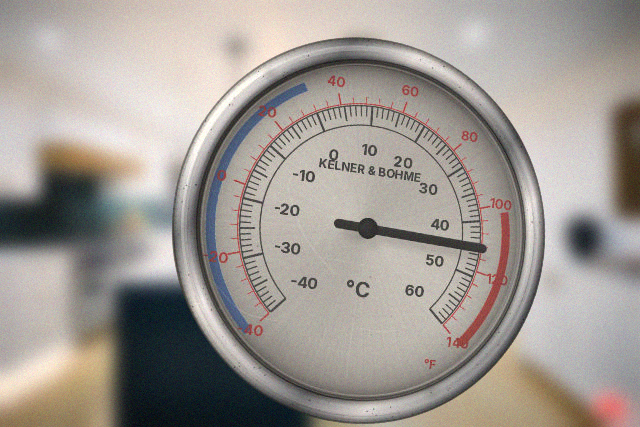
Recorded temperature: 45 °C
